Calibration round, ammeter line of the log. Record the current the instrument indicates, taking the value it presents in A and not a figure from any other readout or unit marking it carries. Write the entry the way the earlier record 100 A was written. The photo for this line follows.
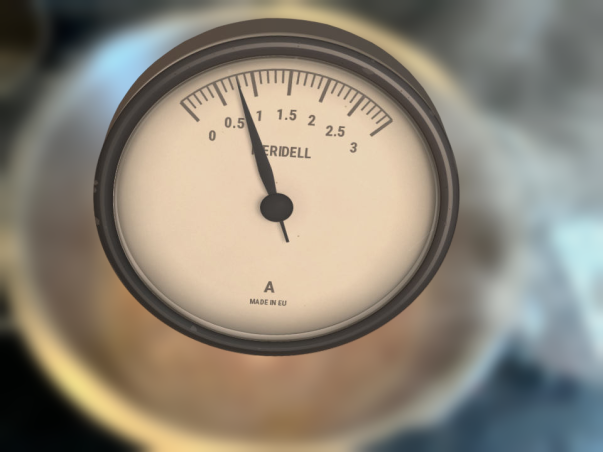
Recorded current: 0.8 A
